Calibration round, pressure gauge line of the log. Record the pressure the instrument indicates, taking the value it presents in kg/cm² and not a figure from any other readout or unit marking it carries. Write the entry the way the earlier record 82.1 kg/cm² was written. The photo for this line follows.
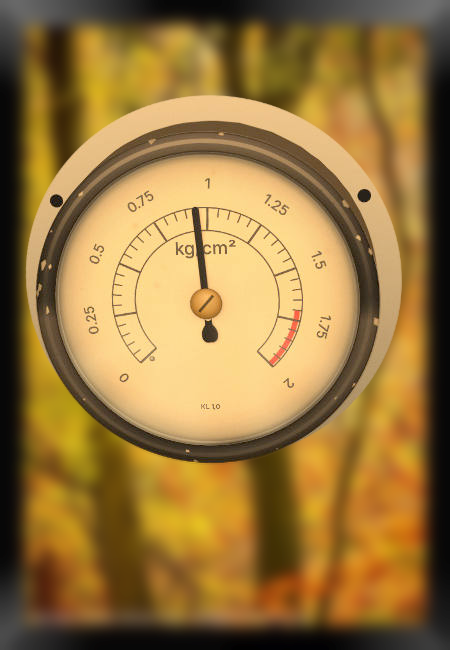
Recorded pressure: 0.95 kg/cm²
